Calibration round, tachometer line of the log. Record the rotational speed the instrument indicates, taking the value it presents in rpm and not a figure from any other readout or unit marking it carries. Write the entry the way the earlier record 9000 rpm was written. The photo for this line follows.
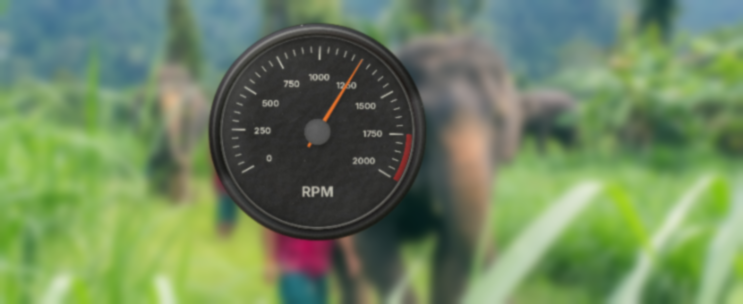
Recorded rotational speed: 1250 rpm
